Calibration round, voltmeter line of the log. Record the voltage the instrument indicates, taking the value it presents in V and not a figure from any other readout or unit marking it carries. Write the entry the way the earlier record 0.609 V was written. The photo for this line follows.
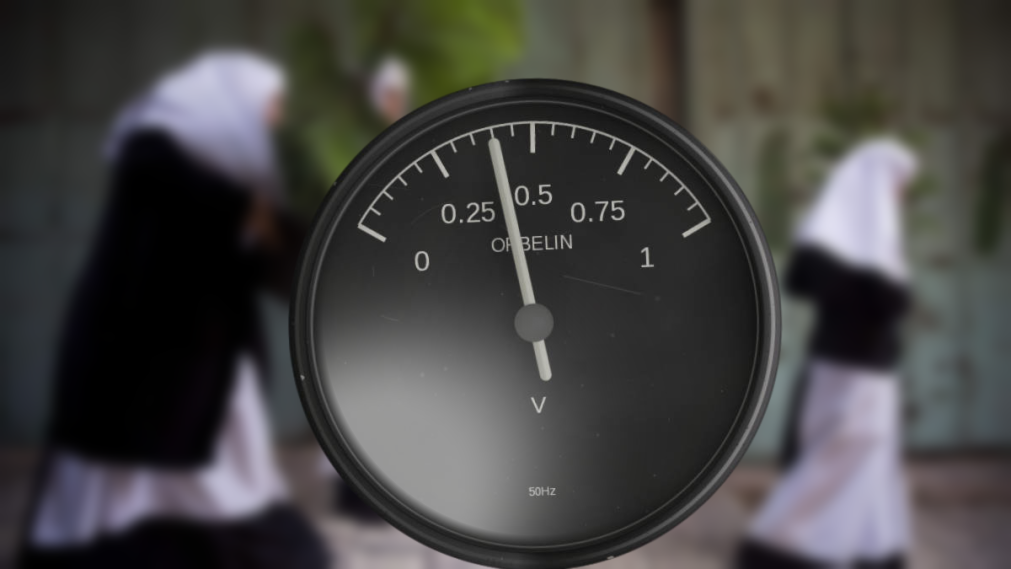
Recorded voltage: 0.4 V
